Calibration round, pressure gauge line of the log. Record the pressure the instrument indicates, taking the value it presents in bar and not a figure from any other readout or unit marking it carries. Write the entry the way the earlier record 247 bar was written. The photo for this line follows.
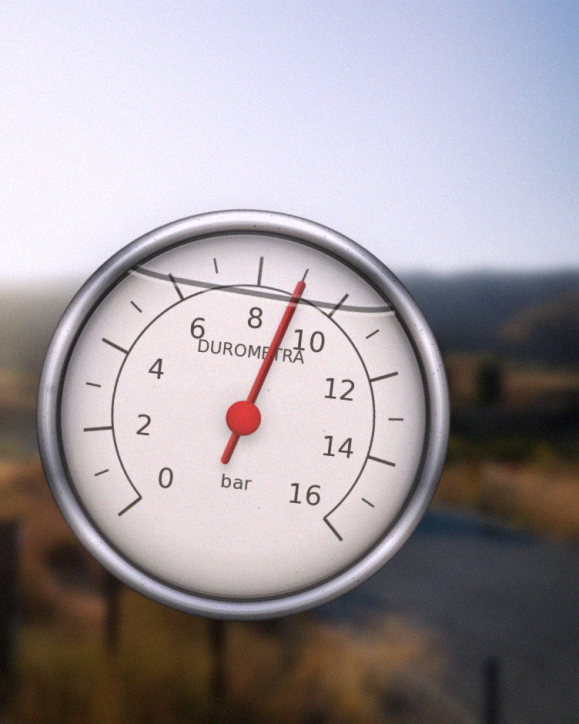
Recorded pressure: 9 bar
